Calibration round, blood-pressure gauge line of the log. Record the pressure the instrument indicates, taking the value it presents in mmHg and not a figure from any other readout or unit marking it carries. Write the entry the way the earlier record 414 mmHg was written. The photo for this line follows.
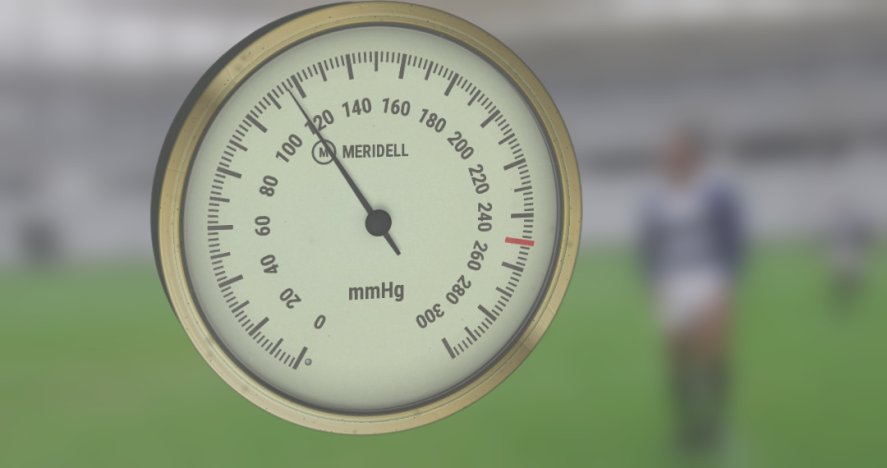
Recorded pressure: 116 mmHg
